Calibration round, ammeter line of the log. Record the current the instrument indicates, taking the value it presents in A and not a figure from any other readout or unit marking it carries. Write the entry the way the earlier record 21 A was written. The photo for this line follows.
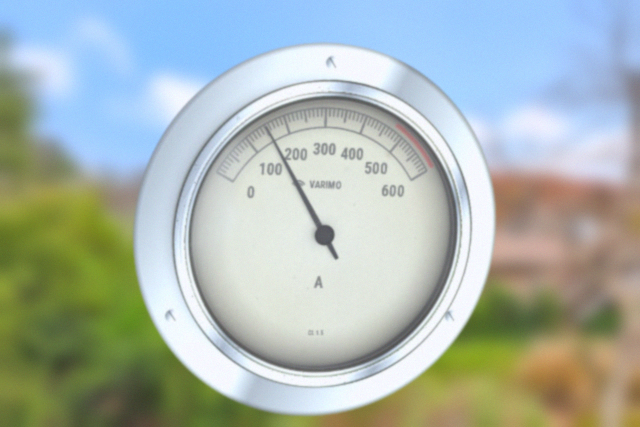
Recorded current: 150 A
